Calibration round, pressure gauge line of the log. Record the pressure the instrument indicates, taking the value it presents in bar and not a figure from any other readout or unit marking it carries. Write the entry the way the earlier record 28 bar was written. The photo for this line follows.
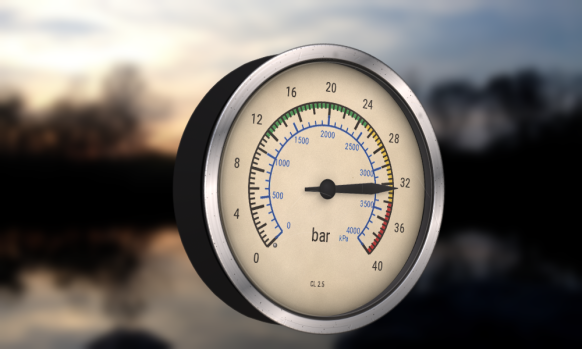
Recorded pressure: 32.5 bar
